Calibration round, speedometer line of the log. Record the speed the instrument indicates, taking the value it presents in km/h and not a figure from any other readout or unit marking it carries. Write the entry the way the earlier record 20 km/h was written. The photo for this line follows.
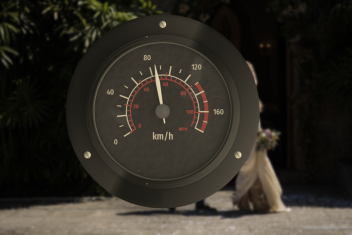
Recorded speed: 85 km/h
